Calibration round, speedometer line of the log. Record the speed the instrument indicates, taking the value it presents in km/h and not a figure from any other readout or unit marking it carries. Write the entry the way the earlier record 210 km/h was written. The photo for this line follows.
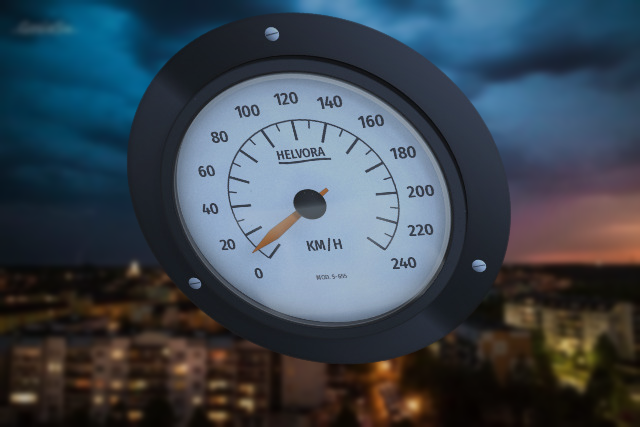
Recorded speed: 10 km/h
